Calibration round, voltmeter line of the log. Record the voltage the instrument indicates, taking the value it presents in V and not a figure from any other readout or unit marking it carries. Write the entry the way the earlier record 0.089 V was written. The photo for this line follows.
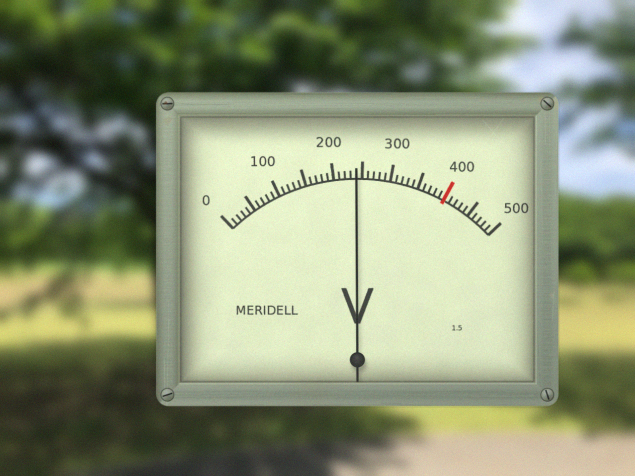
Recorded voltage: 240 V
